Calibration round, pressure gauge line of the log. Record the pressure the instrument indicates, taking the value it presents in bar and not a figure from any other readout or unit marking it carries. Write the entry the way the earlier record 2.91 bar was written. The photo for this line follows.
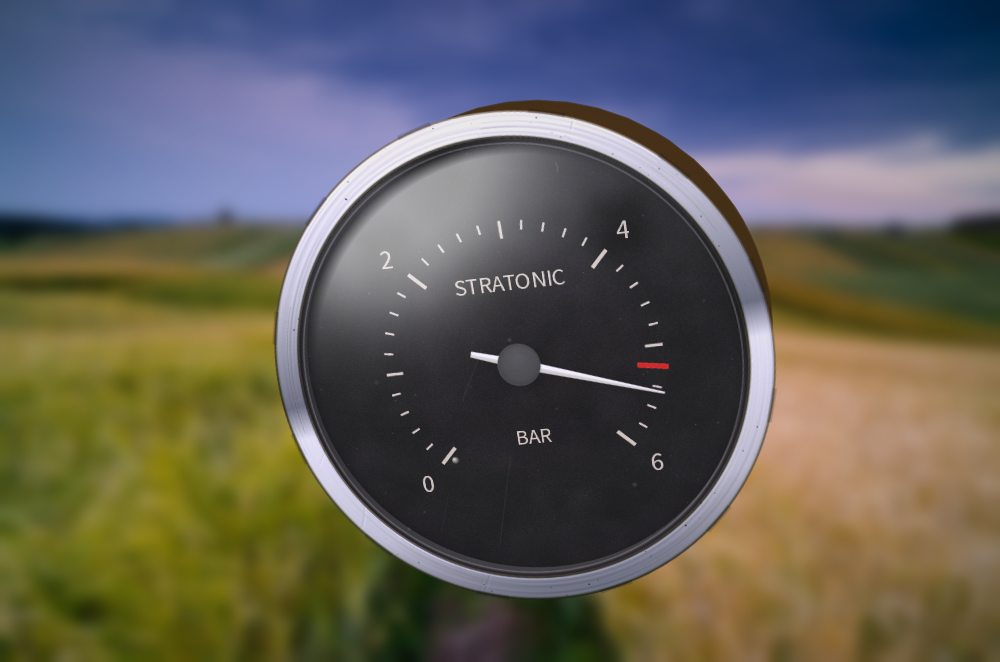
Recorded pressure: 5.4 bar
